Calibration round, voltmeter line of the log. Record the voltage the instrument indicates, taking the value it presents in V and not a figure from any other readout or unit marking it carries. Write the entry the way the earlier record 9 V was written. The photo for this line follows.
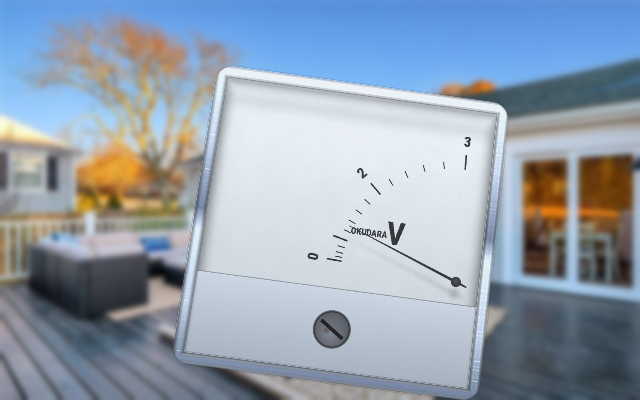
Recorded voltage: 1.3 V
